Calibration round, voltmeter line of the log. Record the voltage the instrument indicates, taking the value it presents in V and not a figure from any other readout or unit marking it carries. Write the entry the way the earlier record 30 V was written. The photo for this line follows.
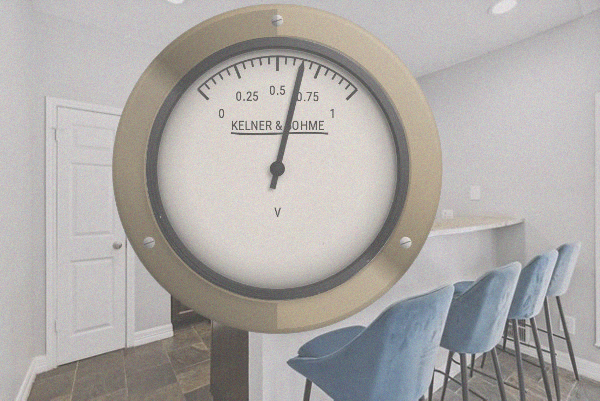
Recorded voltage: 0.65 V
